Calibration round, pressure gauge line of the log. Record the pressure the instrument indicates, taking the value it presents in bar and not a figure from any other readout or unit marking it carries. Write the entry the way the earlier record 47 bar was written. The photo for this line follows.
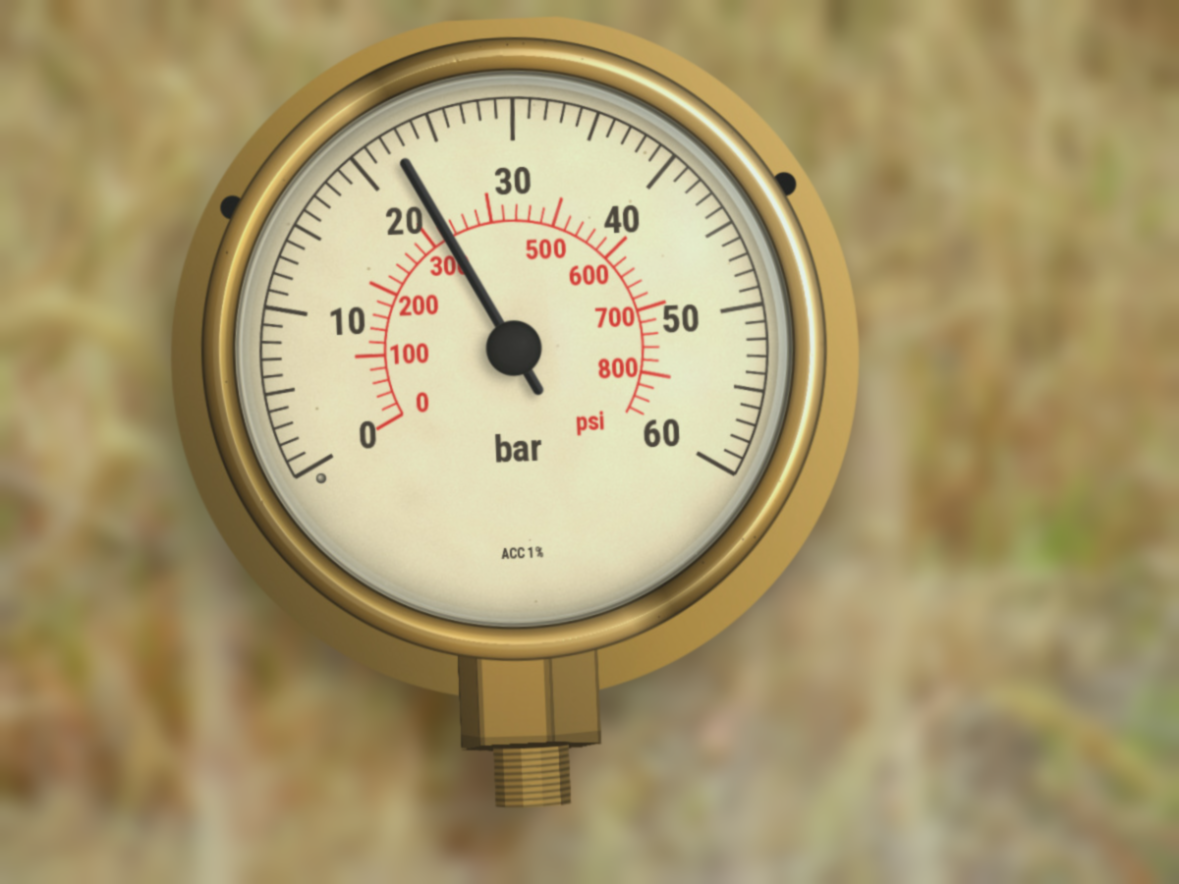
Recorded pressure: 22.5 bar
